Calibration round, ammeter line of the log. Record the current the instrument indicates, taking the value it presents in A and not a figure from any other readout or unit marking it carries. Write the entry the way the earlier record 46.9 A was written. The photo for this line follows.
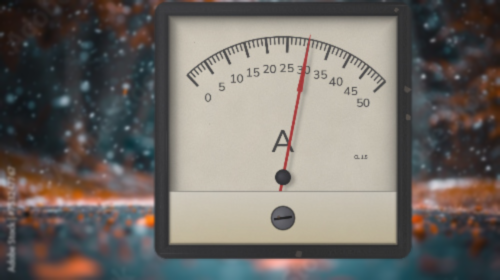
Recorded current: 30 A
